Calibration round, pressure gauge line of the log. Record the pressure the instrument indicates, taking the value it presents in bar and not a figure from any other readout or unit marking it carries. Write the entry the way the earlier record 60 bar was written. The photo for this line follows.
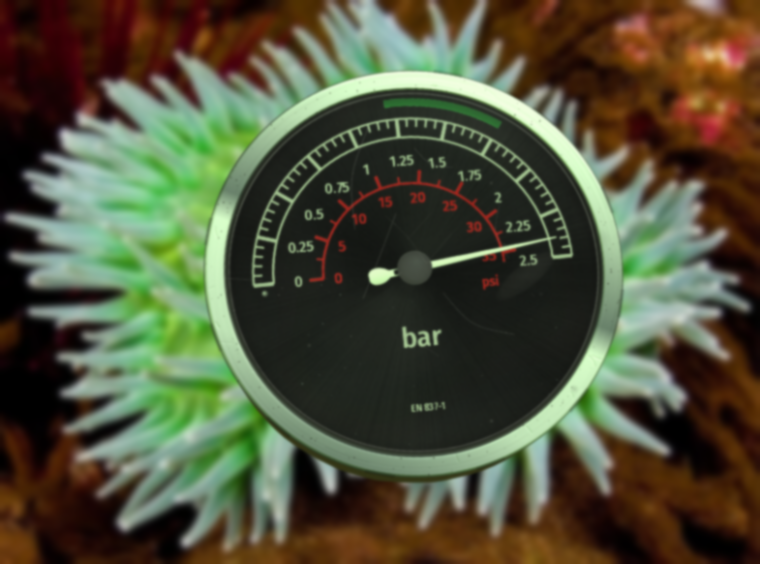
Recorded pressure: 2.4 bar
